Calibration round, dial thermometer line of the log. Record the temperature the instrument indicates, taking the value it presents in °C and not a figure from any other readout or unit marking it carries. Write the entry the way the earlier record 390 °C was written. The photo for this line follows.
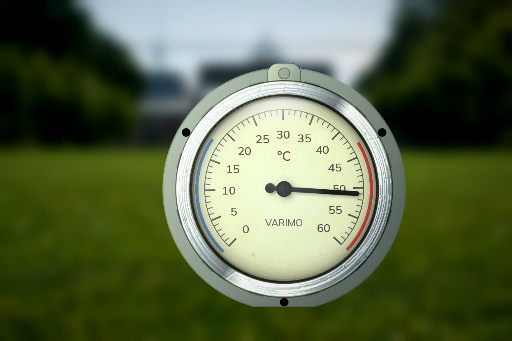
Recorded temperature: 51 °C
